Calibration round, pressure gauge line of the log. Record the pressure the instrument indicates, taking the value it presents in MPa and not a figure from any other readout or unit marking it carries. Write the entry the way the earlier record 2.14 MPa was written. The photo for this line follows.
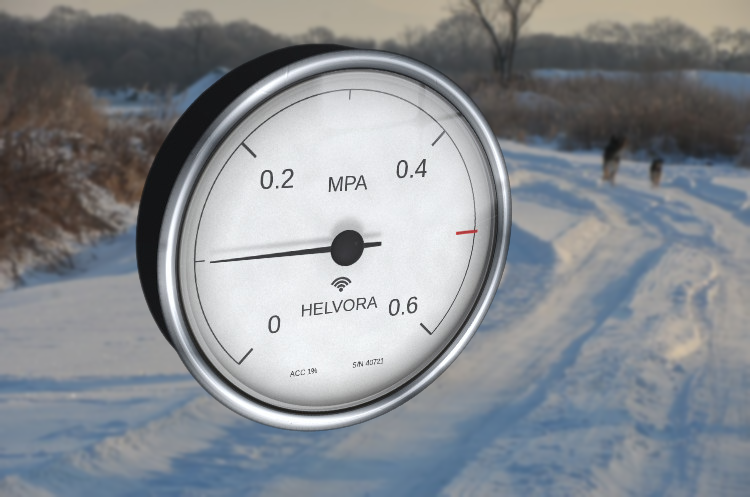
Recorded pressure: 0.1 MPa
